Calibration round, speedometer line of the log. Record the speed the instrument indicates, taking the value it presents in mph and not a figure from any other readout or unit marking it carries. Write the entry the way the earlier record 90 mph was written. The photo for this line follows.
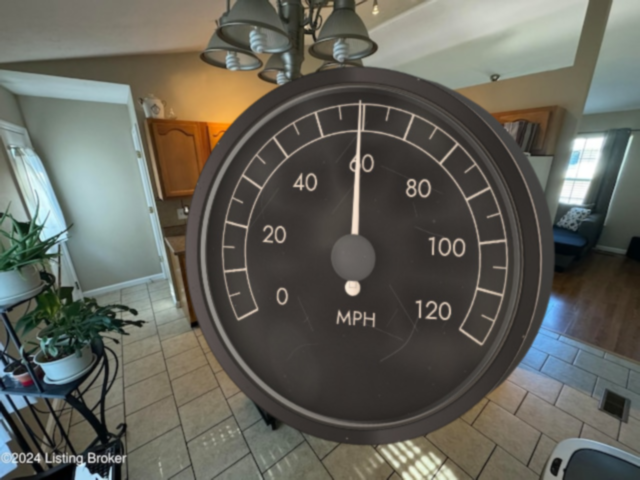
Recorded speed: 60 mph
